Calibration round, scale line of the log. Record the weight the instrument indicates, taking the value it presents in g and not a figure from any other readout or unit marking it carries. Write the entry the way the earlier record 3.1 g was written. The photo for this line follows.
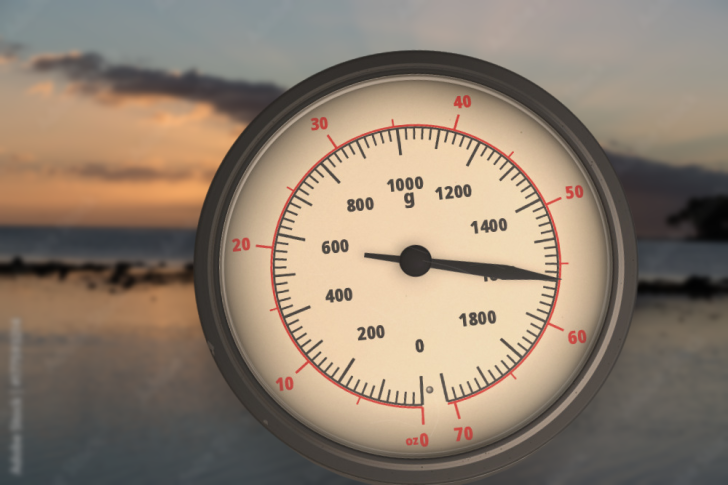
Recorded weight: 1600 g
